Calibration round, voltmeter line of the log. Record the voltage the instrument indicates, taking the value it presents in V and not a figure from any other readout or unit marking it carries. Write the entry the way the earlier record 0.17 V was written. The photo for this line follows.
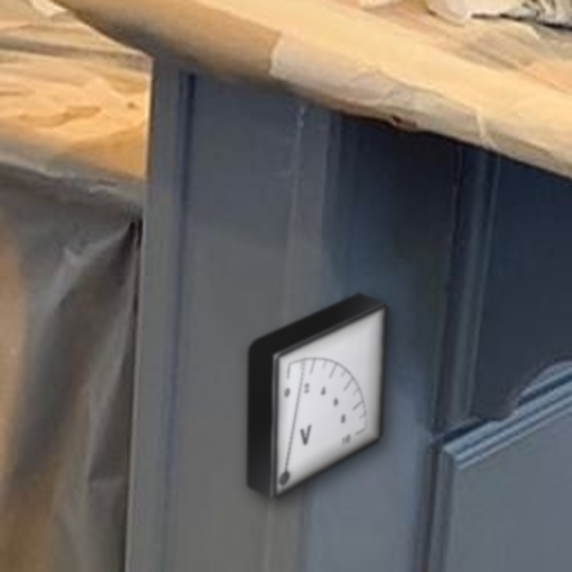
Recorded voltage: 1 V
